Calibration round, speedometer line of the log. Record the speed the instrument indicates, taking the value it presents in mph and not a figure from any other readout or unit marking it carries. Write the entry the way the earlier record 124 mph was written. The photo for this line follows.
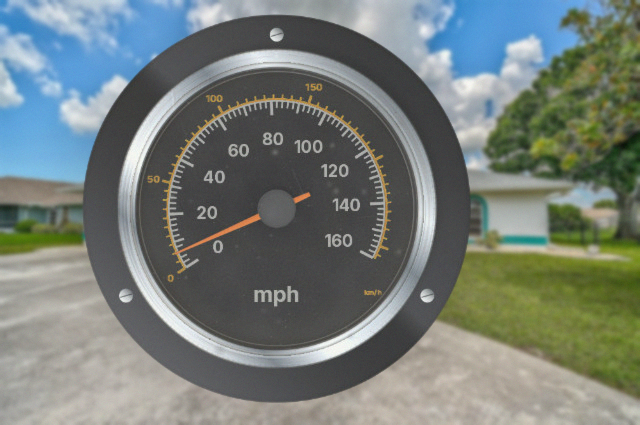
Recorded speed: 6 mph
